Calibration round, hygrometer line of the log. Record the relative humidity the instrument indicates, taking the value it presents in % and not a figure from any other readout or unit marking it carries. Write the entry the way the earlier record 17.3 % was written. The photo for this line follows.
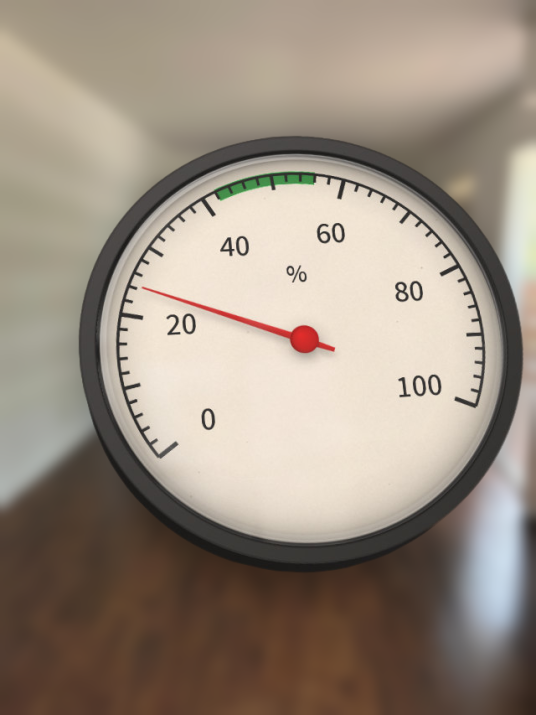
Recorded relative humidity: 24 %
